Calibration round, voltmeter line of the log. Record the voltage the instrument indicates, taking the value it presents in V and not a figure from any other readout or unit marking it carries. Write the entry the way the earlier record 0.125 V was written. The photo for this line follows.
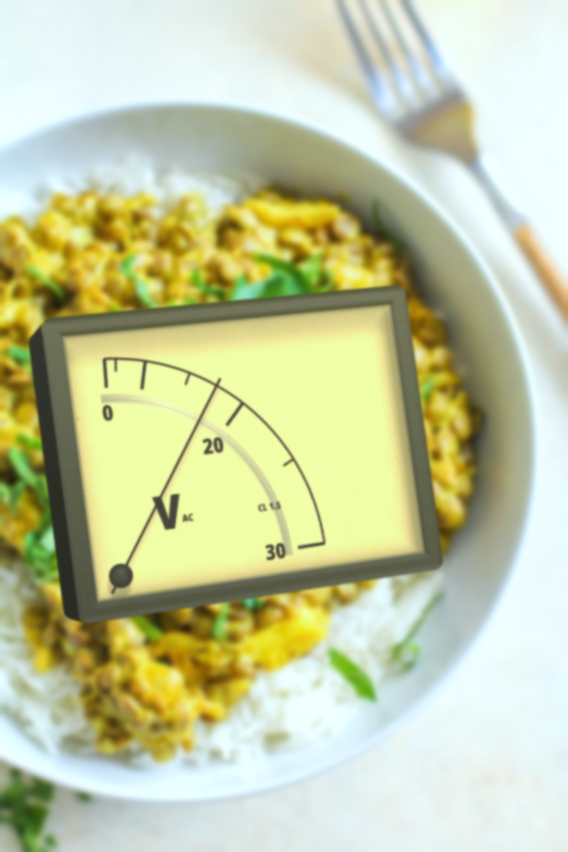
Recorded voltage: 17.5 V
